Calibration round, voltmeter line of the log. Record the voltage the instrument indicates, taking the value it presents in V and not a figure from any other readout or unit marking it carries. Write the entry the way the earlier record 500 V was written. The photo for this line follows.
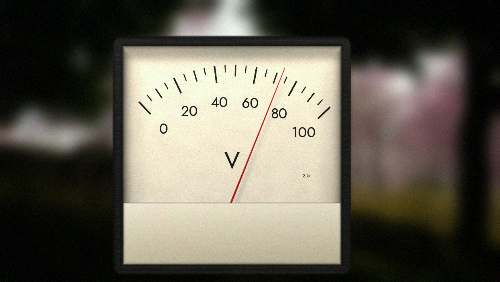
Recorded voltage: 72.5 V
